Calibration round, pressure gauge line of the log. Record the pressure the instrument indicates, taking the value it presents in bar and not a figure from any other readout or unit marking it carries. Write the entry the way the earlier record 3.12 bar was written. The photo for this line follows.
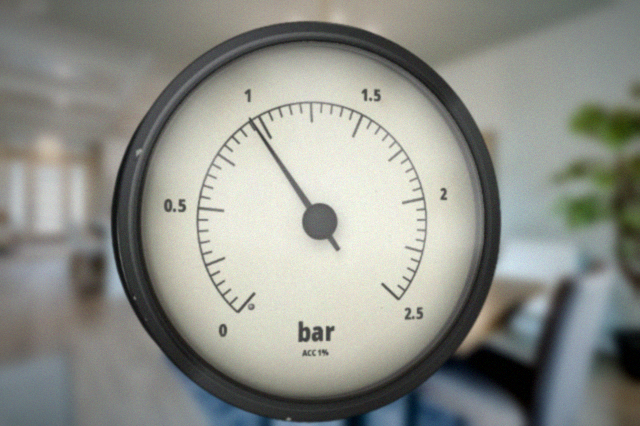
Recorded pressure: 0.95 bar
